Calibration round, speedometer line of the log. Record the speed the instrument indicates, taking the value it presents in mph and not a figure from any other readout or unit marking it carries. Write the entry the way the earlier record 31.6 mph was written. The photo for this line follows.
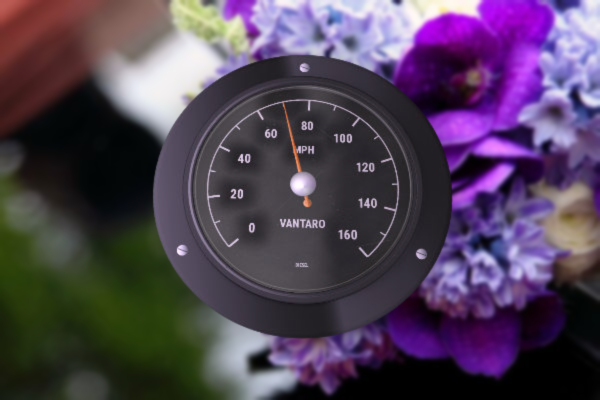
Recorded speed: 70 mph
